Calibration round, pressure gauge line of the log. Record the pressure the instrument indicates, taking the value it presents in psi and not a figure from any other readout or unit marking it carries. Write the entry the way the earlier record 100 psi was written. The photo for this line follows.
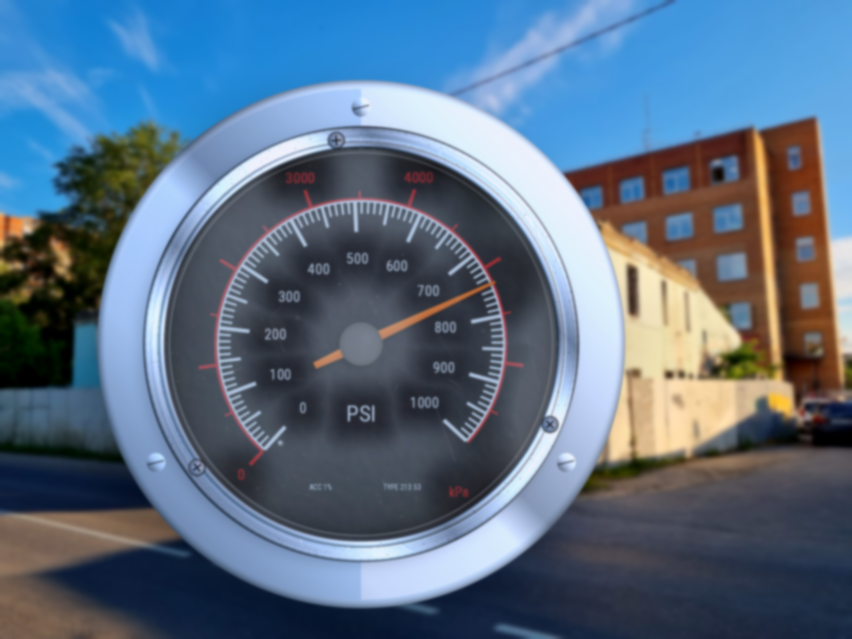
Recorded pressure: 750 psi
